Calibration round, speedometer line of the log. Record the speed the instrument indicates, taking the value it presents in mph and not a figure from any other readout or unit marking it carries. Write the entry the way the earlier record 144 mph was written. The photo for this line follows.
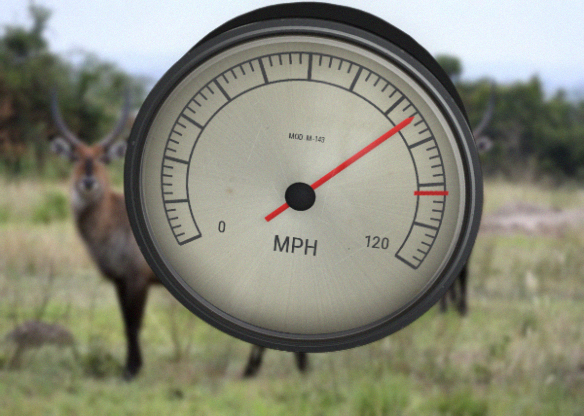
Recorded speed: 84 mph
